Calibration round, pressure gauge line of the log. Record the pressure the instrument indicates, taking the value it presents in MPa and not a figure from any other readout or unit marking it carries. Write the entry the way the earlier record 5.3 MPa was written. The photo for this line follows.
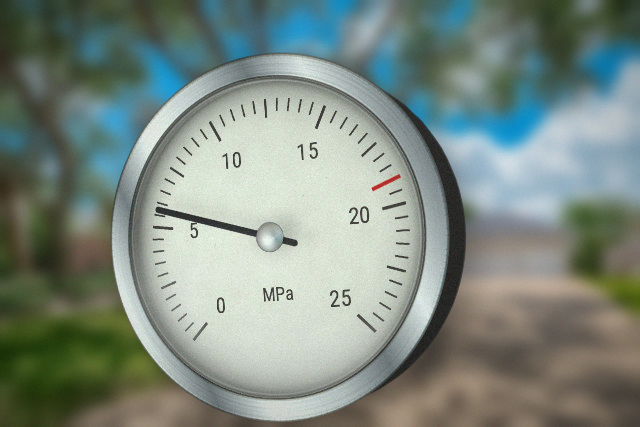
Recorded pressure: 5.75 MPa
